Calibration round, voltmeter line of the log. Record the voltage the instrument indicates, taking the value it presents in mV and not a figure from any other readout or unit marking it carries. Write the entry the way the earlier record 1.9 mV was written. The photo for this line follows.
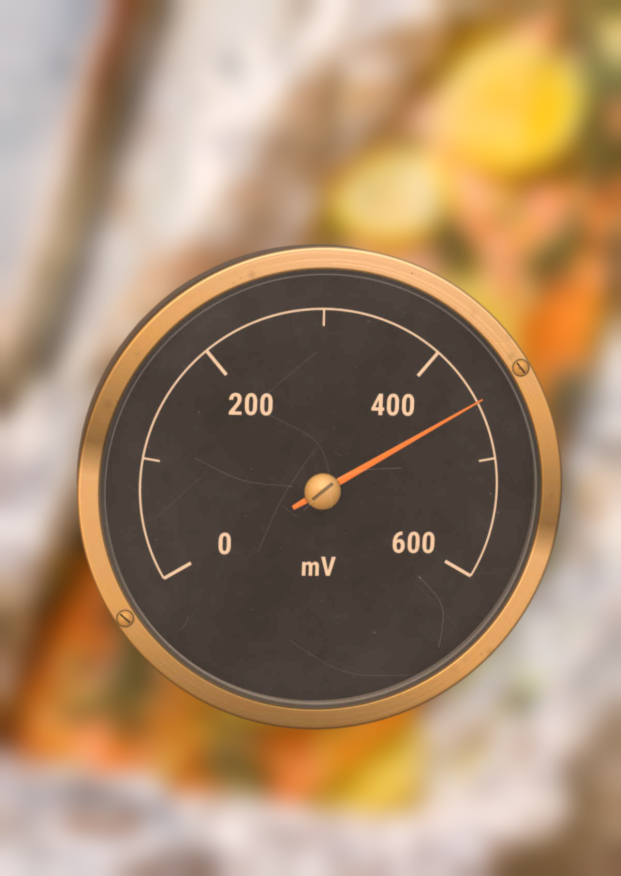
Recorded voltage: 450 mV
